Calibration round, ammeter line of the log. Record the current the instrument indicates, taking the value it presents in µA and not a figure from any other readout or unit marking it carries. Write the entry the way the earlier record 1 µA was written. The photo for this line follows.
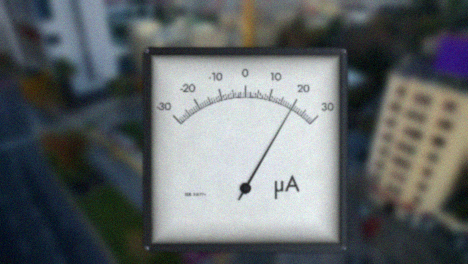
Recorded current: 20 µA
